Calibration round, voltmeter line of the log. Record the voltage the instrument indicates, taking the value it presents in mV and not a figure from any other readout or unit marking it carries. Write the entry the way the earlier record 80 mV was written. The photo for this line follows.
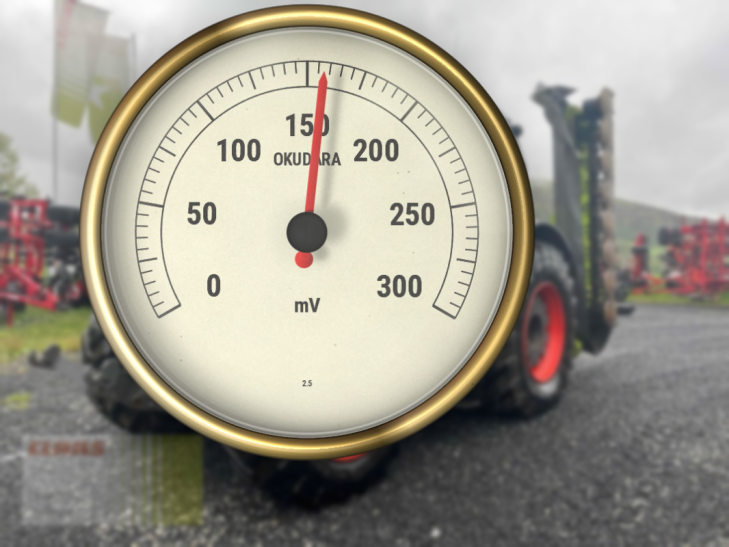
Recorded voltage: 157.5 mV
